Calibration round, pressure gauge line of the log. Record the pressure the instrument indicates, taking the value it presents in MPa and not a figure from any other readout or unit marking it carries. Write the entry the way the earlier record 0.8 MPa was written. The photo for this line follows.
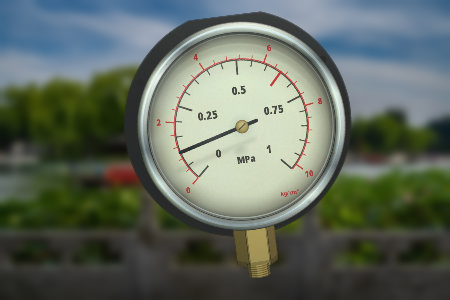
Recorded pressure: 0.1 MPa
